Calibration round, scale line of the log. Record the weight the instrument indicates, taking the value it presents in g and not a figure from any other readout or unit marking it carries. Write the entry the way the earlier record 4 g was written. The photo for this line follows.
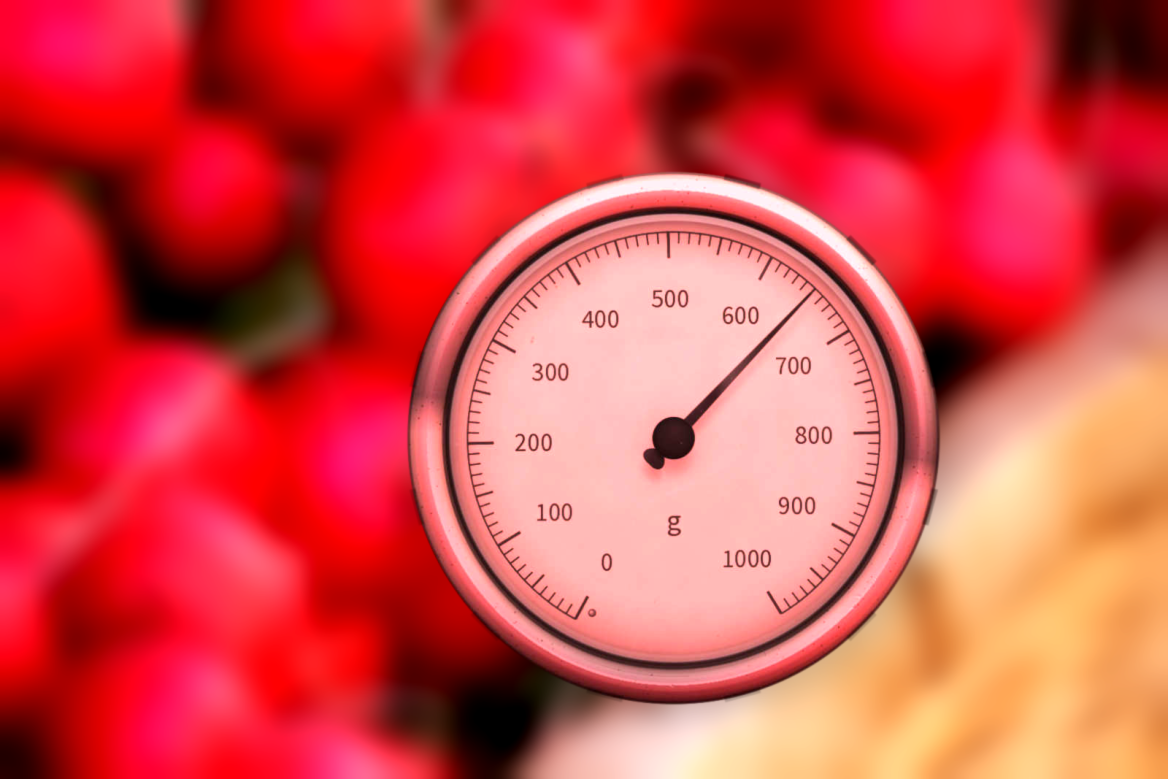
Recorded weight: 650 g
